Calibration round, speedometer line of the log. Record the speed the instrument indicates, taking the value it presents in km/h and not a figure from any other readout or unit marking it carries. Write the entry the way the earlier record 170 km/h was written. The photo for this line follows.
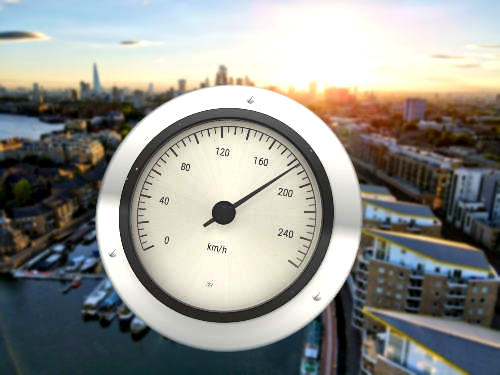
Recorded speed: 185 km/h
